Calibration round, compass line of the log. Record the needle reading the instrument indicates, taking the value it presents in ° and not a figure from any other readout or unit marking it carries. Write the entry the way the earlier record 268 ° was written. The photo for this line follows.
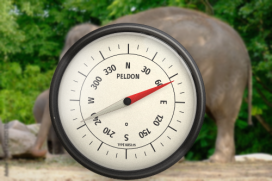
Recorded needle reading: 65 °
